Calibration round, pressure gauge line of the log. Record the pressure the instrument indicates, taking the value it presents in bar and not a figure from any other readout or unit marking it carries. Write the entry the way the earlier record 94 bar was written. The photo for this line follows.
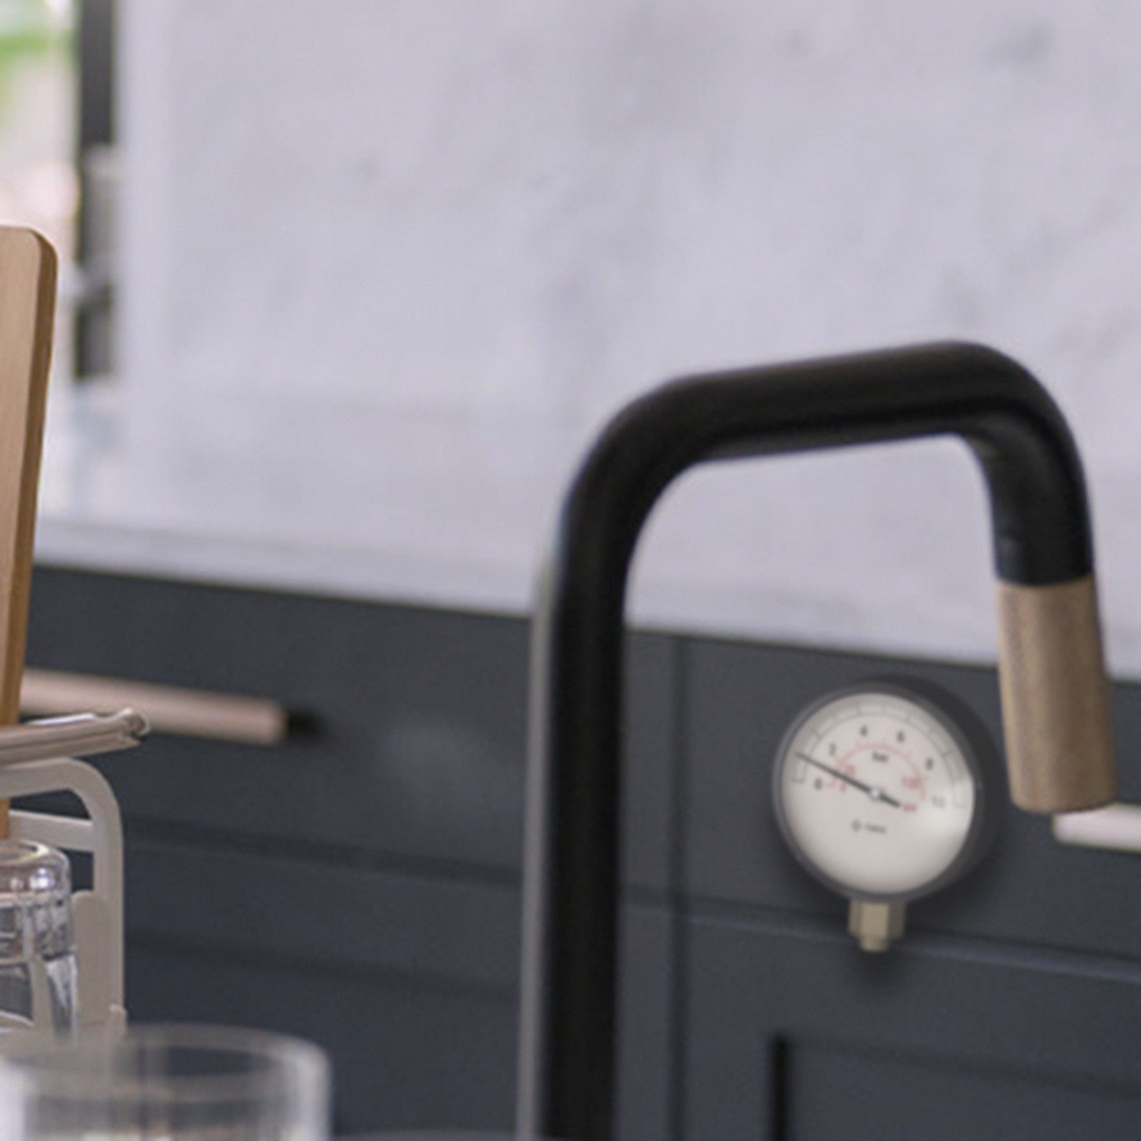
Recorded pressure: 1 bar
